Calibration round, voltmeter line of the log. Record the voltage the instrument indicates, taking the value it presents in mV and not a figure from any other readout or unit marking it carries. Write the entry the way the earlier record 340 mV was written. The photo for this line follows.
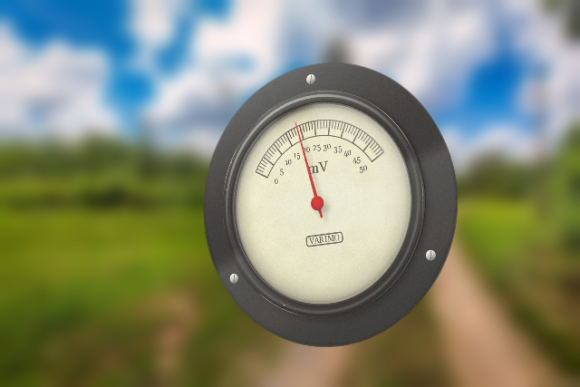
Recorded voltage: 20 mV
